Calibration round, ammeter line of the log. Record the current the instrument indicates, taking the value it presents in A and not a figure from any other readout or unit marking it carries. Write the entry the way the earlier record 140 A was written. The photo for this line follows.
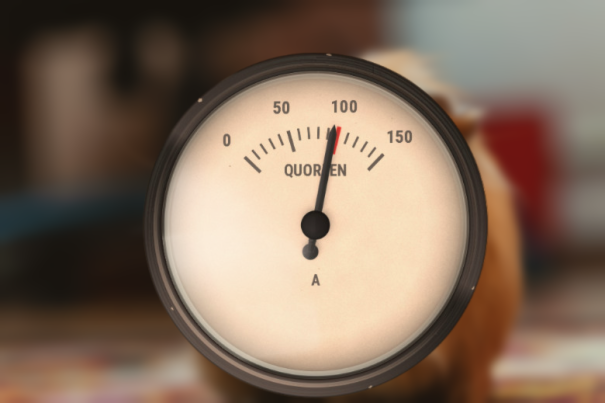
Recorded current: 95 A
